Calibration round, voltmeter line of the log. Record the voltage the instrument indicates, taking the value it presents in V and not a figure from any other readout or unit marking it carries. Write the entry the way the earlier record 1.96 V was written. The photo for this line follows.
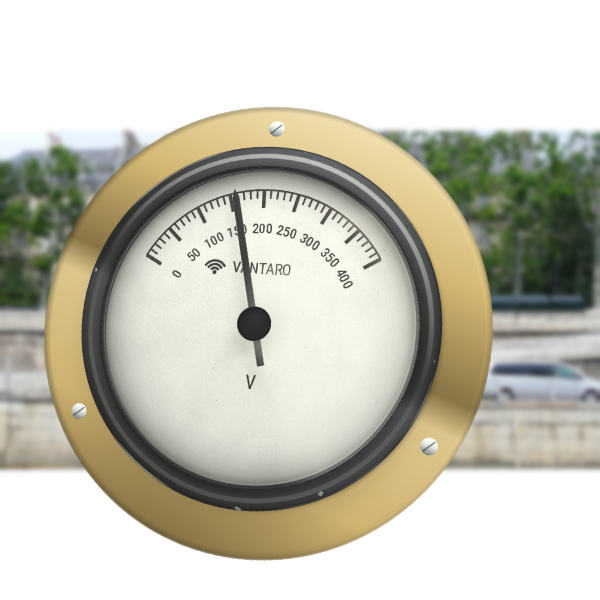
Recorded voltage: 160 V
